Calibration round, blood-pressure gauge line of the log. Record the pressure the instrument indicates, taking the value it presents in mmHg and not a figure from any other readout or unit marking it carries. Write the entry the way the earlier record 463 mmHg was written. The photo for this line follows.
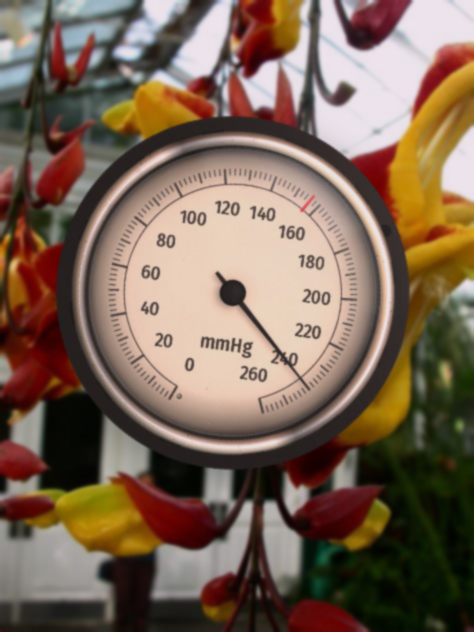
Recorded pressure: 240 mmHg
